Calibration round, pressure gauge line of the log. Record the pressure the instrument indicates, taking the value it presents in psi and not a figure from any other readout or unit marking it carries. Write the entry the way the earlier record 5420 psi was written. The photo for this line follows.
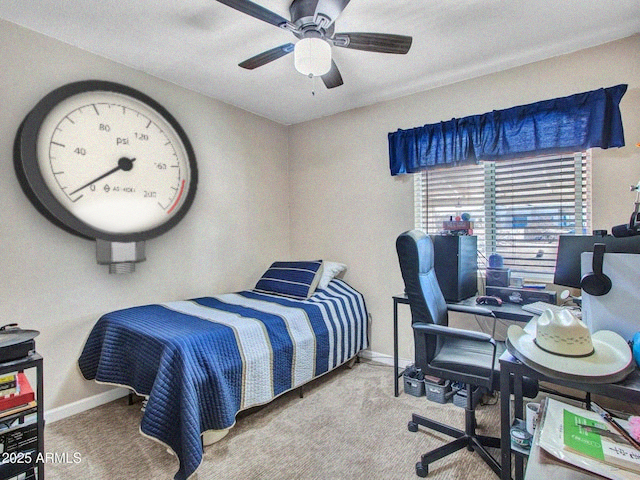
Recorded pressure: 5 psi
